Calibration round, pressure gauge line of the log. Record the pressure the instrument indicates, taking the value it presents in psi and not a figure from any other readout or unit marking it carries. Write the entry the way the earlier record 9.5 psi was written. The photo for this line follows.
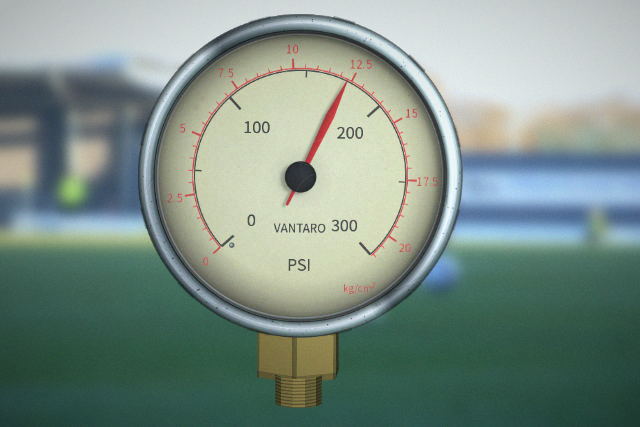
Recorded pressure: 175 psi
